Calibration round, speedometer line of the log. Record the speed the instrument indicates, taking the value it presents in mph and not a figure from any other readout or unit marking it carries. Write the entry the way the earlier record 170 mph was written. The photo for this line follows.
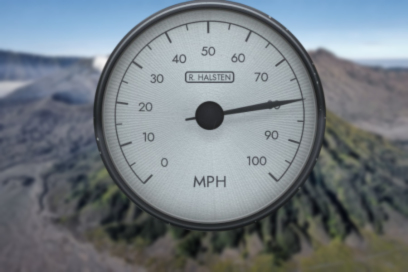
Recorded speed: 80 mph
